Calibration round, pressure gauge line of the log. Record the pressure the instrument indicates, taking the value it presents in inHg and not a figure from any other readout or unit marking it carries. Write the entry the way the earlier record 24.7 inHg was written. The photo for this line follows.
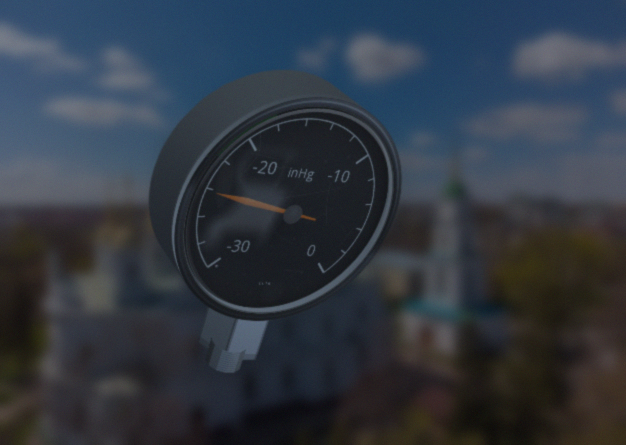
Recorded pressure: -24 inHg
